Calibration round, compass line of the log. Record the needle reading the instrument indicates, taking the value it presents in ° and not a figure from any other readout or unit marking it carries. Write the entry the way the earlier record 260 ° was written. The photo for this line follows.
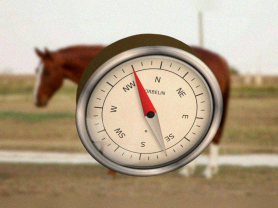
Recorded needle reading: 330 °
